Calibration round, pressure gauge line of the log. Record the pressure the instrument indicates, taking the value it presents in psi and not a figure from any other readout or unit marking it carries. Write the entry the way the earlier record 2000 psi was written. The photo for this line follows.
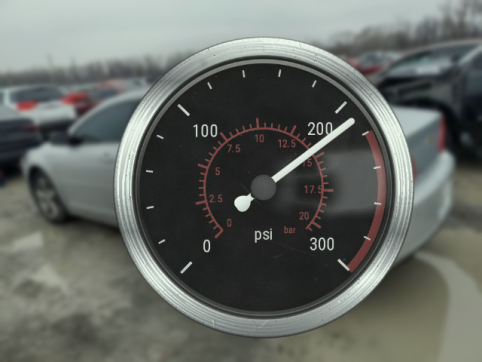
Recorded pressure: 210 psi
